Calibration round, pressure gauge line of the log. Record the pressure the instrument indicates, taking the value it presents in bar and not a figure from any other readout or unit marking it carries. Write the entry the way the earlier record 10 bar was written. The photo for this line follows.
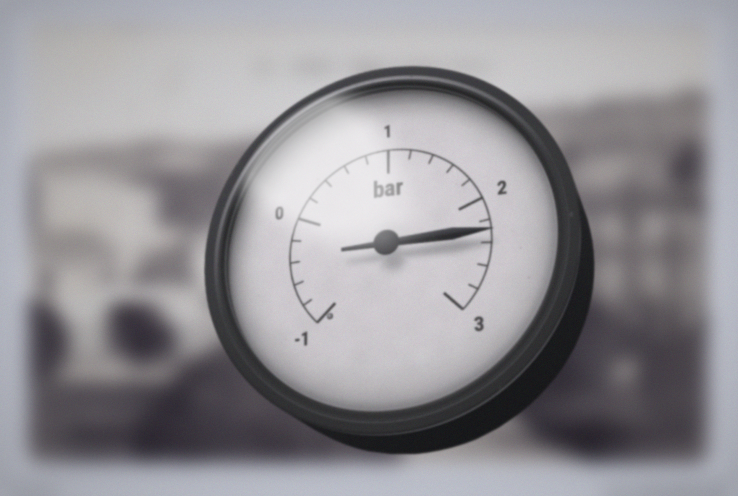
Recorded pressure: 2.3 bar
